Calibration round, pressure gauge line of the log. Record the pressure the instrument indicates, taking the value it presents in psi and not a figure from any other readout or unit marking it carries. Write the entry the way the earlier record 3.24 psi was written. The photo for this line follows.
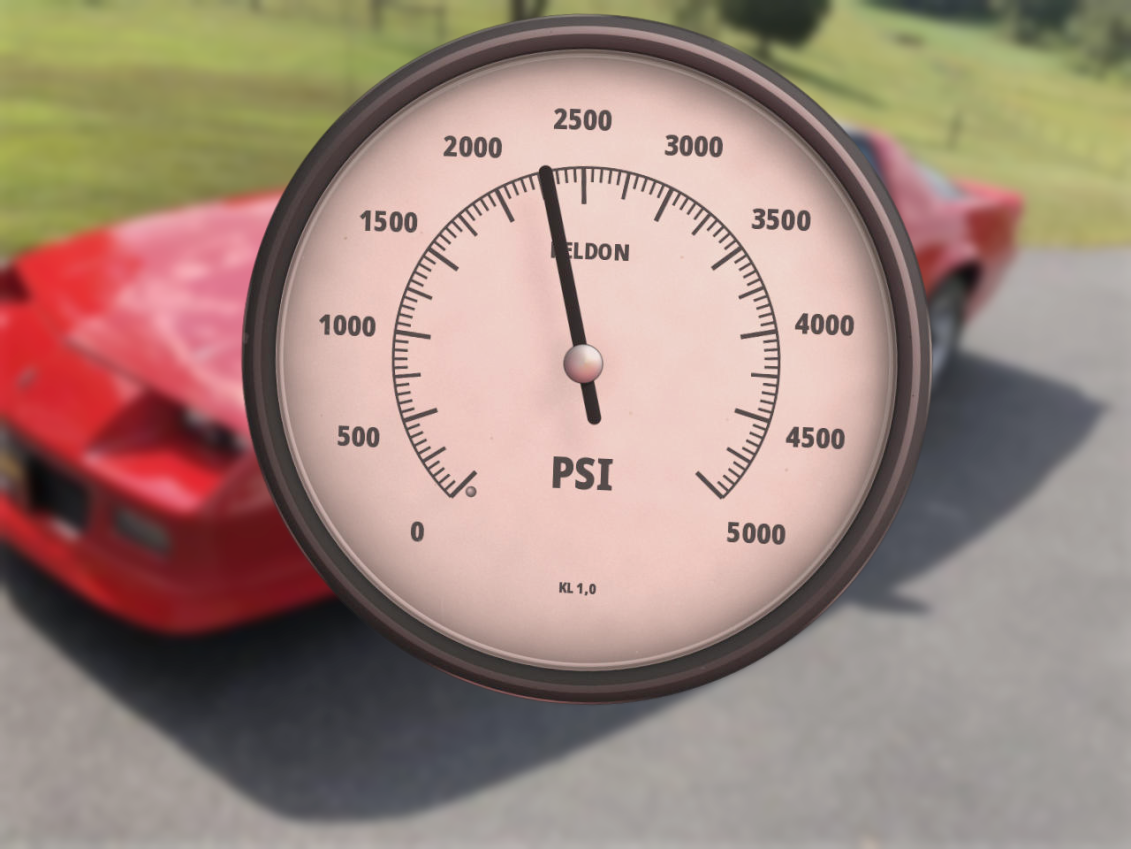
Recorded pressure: 2300 psi
